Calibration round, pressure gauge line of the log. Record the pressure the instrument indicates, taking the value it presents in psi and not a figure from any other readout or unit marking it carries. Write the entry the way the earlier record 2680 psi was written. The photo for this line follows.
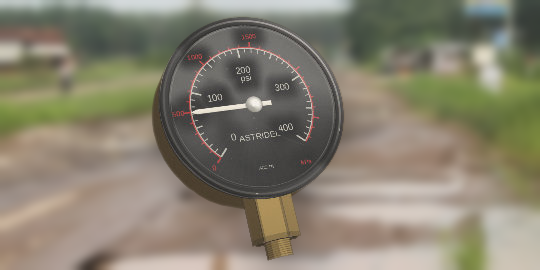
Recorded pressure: 70 psi
